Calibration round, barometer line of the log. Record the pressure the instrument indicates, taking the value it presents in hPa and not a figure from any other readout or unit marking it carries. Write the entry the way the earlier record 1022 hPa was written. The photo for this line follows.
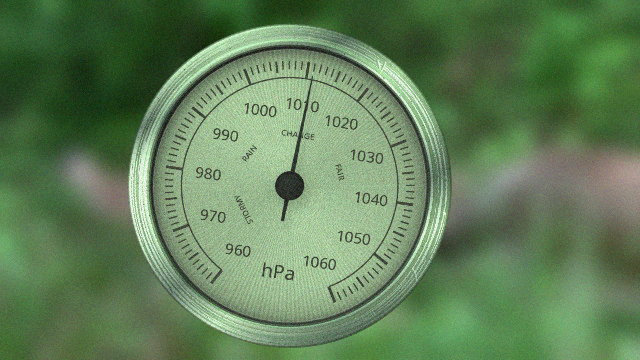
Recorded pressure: 1011 hPa
